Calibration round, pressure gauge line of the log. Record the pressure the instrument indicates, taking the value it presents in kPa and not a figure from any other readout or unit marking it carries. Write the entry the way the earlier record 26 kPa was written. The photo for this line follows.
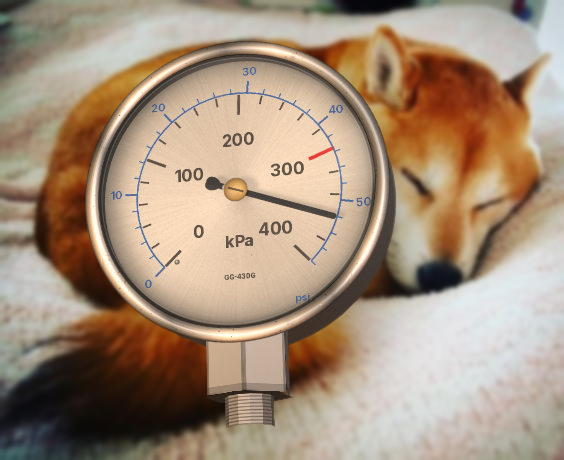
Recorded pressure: 360 kPa
